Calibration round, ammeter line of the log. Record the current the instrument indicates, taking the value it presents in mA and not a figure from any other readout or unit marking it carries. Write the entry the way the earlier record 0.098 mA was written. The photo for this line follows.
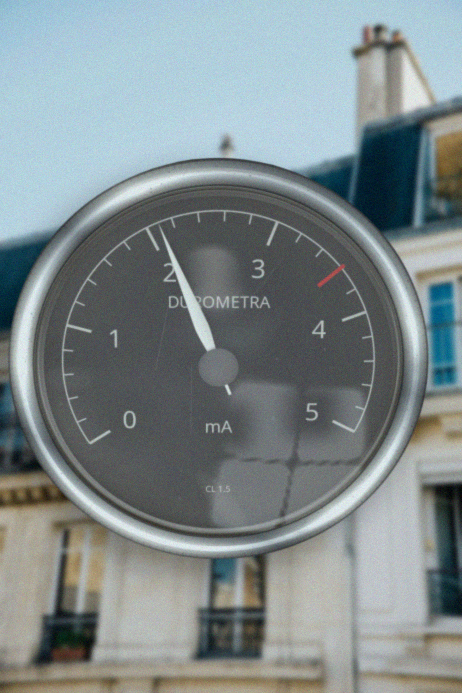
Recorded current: 2.1 mA
